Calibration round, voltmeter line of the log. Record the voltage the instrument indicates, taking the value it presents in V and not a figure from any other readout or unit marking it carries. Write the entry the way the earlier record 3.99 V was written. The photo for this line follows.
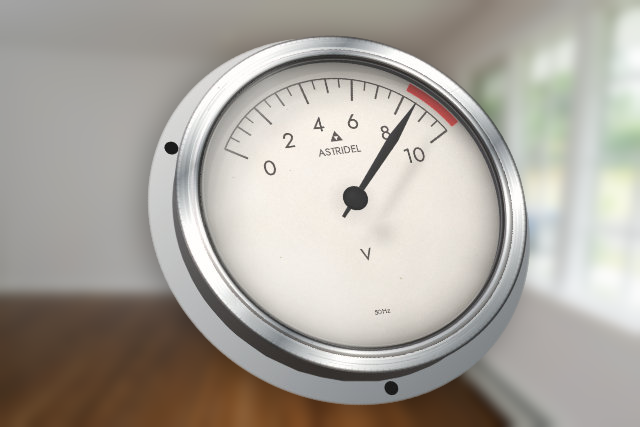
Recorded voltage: 8.5 V
